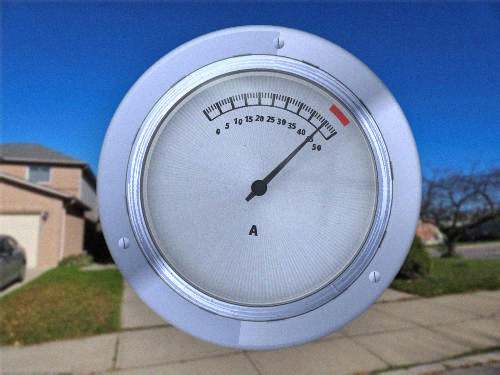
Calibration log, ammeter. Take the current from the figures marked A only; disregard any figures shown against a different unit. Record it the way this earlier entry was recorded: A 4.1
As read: A 45
